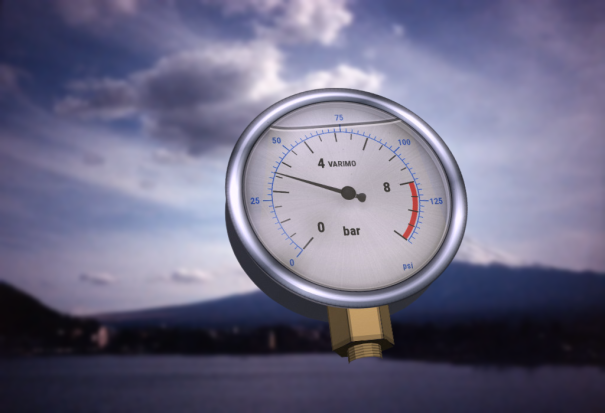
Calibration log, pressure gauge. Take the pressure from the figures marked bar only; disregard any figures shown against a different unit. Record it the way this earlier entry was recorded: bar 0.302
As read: bar 2.5
